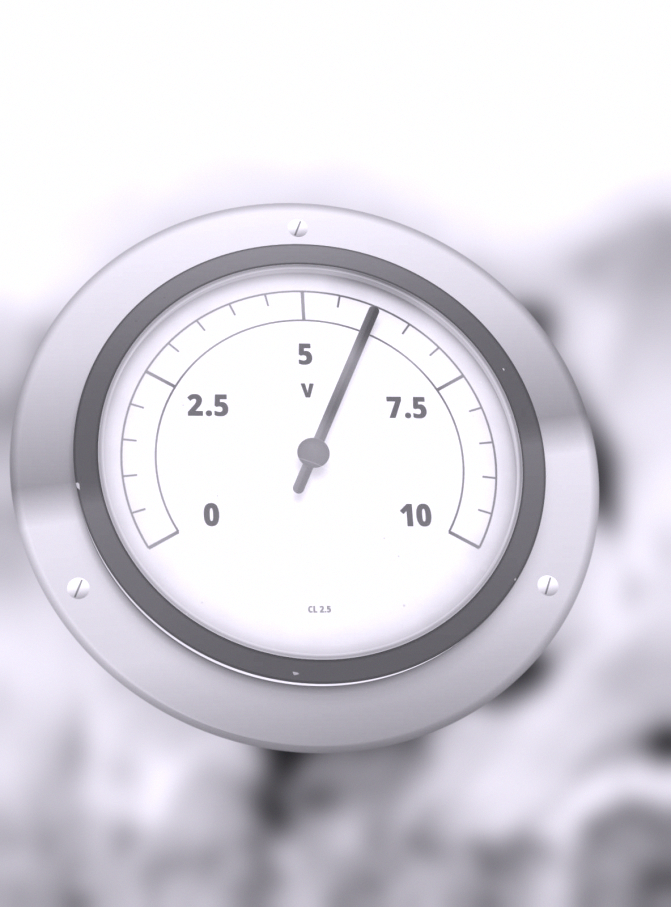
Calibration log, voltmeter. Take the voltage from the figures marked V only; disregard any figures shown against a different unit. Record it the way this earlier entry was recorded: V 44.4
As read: V 6
